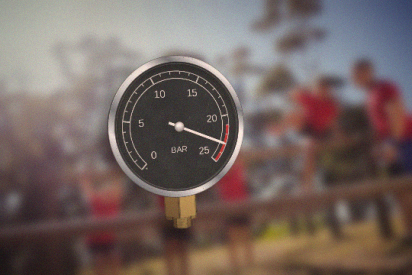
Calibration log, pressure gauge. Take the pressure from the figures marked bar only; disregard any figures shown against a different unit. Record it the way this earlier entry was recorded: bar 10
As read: bar 23
